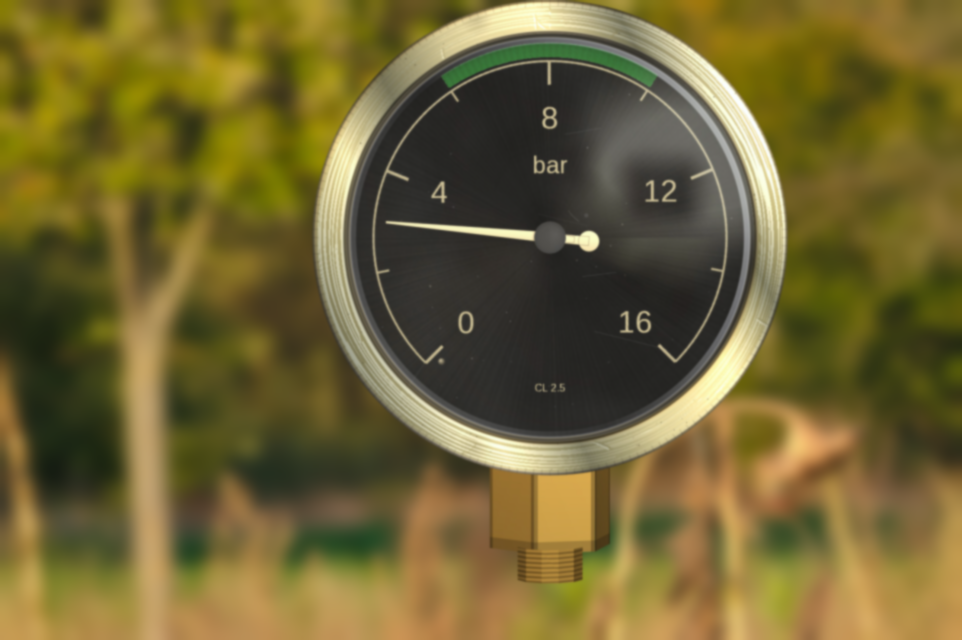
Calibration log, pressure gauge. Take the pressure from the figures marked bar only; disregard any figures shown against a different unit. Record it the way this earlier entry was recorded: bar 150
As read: bar 3
